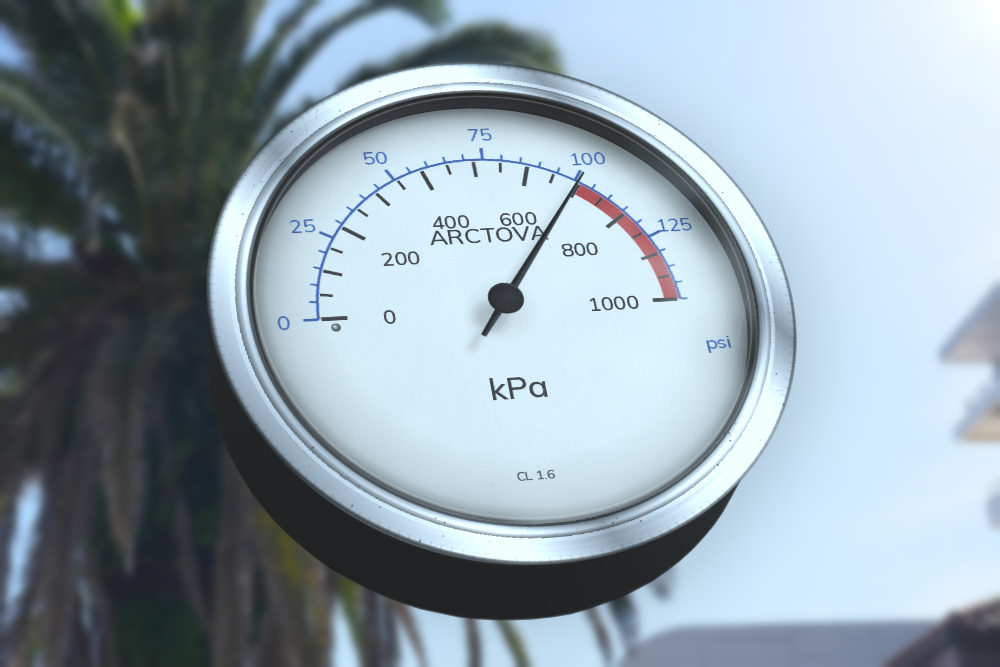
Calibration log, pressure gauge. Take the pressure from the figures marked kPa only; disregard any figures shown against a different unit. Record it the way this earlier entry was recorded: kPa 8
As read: kPa 700
